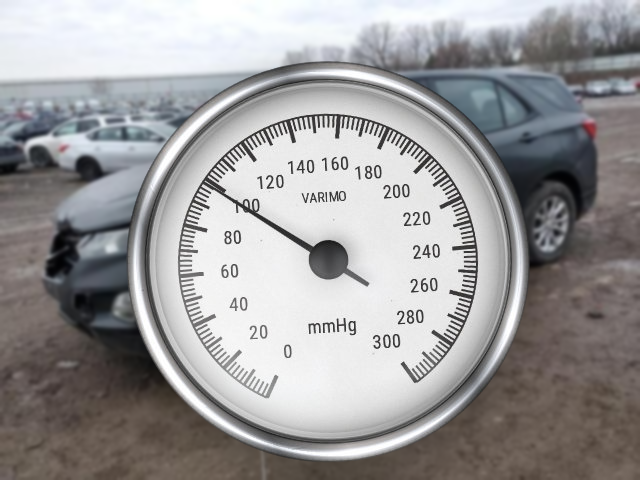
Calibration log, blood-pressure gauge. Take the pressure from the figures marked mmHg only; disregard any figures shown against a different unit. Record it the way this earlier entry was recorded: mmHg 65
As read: mmHg 98
